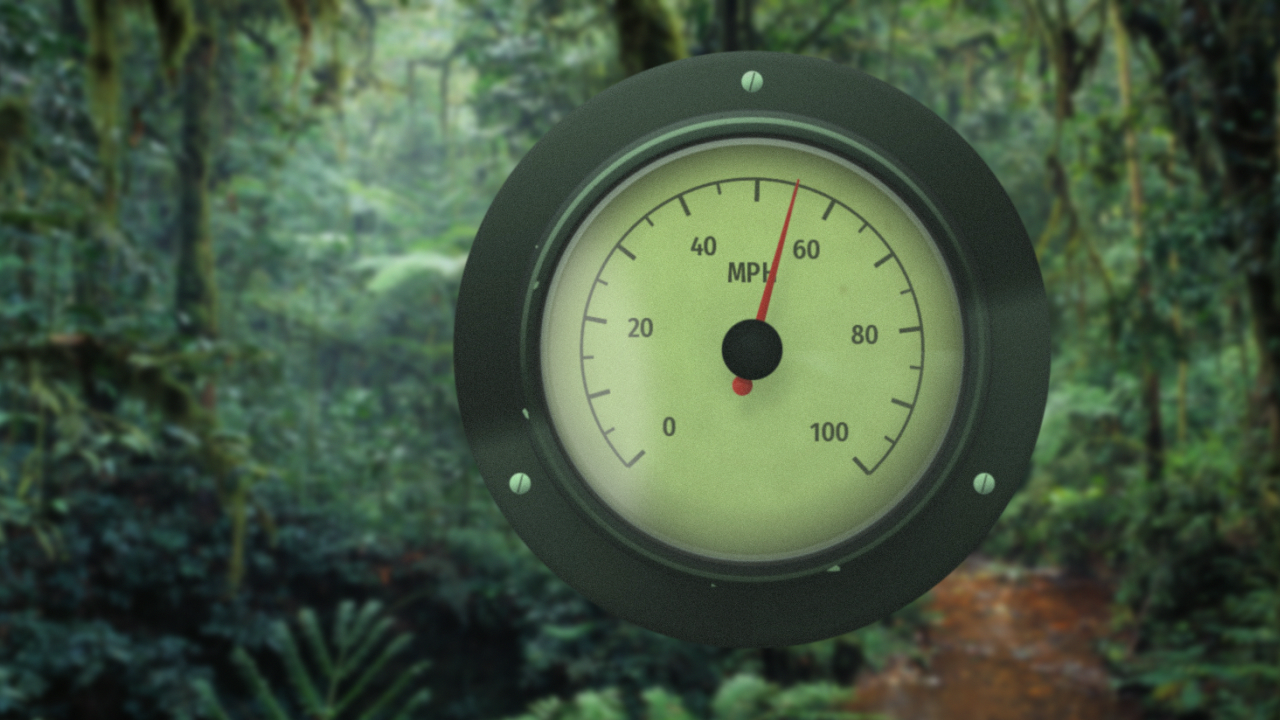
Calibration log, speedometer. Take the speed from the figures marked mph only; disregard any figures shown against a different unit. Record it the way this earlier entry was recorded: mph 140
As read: mph 55
